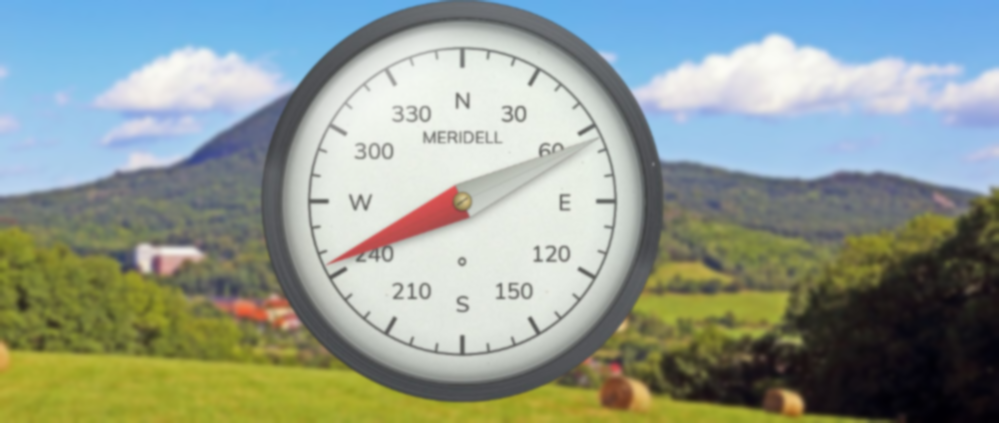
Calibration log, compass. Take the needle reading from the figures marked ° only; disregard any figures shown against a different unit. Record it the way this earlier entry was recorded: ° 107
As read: ° 245
